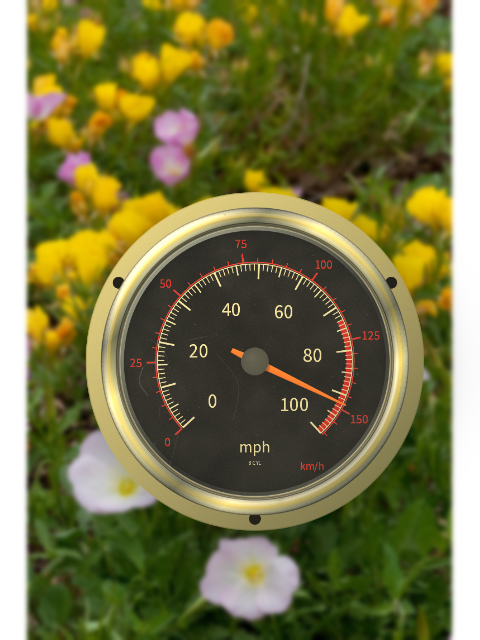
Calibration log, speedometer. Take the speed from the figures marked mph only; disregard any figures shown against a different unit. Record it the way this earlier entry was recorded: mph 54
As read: mph 92
